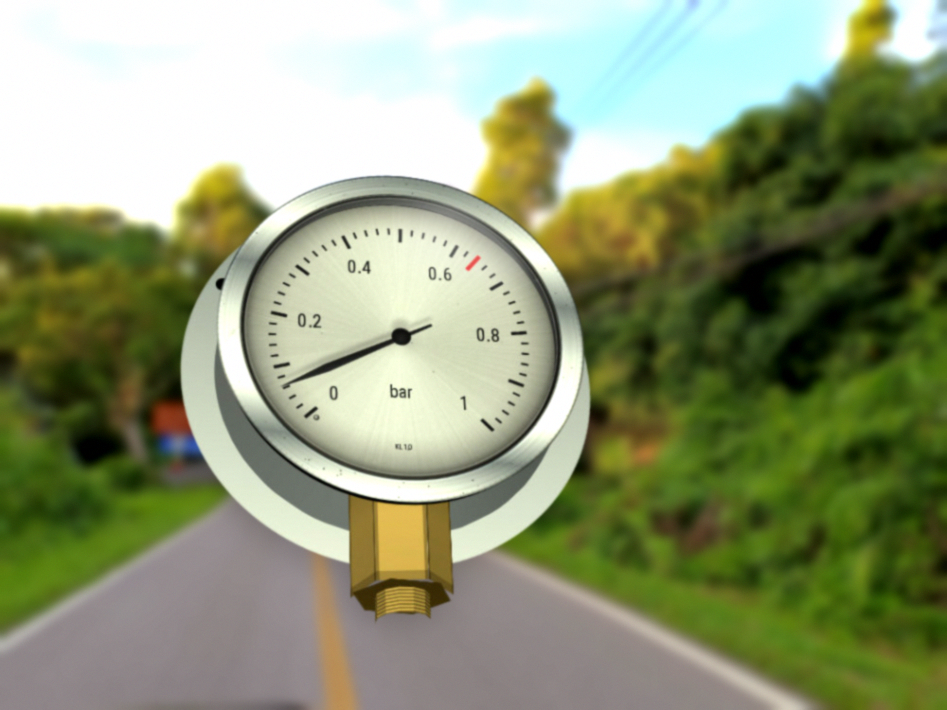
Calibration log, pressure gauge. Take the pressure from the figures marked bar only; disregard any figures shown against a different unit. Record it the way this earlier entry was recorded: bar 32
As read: bar 0.06
